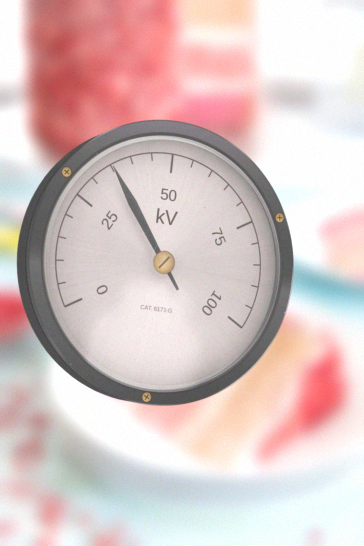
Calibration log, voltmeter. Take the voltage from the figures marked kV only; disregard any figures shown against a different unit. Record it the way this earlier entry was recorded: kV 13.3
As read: kV 35
